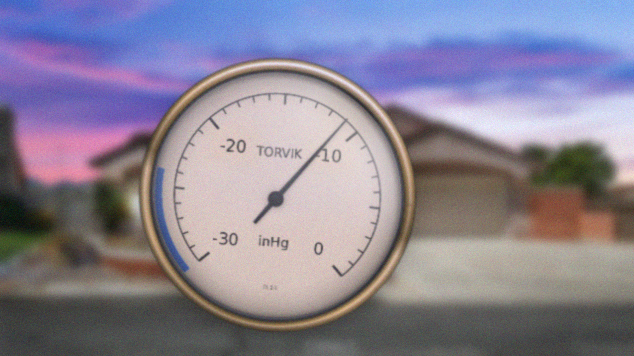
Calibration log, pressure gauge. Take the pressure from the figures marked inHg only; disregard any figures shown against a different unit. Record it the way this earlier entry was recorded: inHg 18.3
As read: inHg -11
